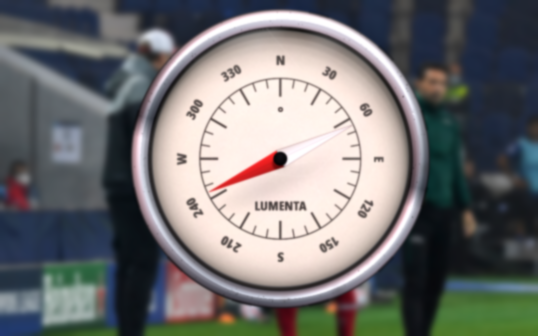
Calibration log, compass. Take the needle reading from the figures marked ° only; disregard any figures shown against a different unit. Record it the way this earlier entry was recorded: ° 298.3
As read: ° 245
